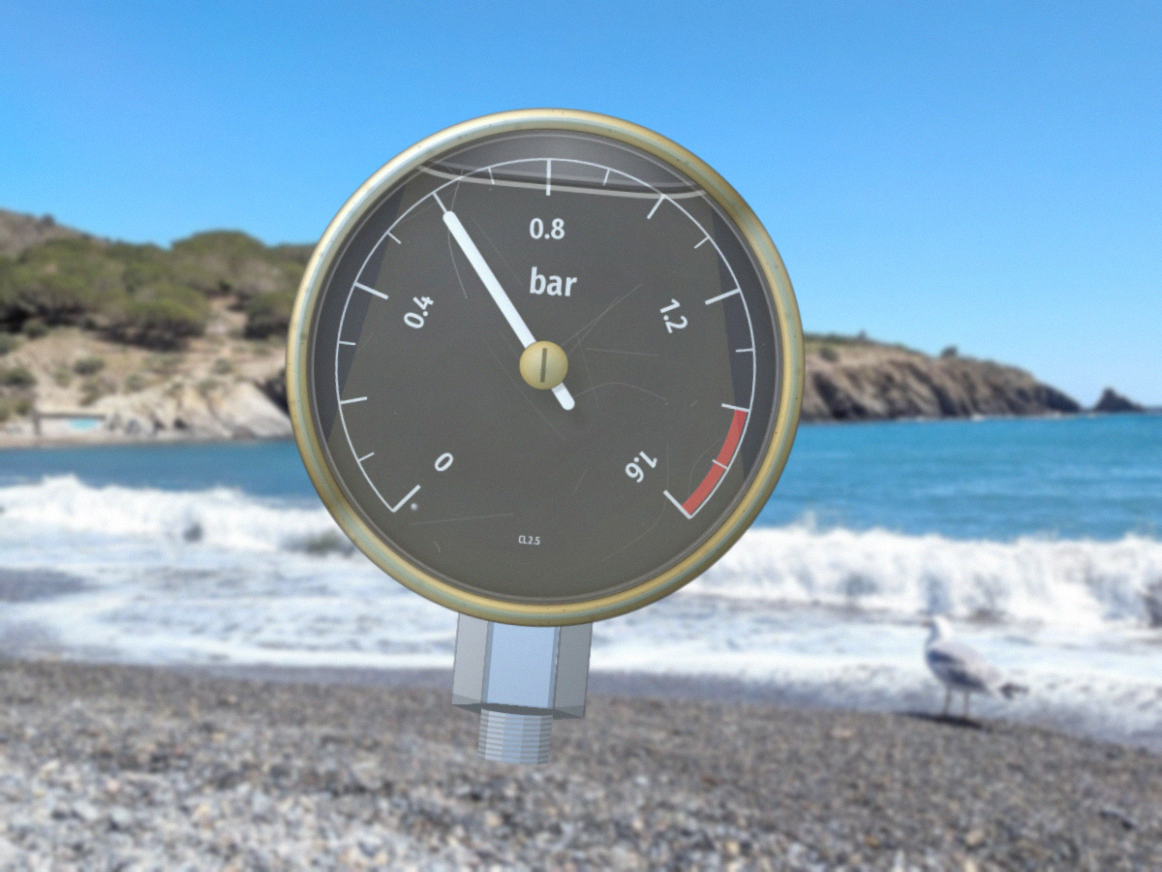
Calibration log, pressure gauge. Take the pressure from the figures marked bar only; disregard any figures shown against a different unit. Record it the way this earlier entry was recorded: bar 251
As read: bar 0.6
